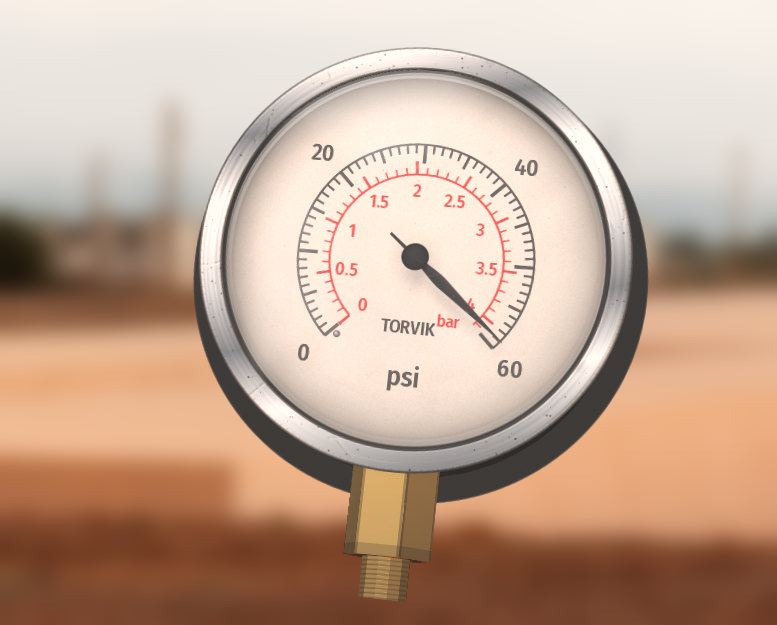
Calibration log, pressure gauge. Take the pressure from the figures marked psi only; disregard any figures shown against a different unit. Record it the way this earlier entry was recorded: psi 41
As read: psi 59
